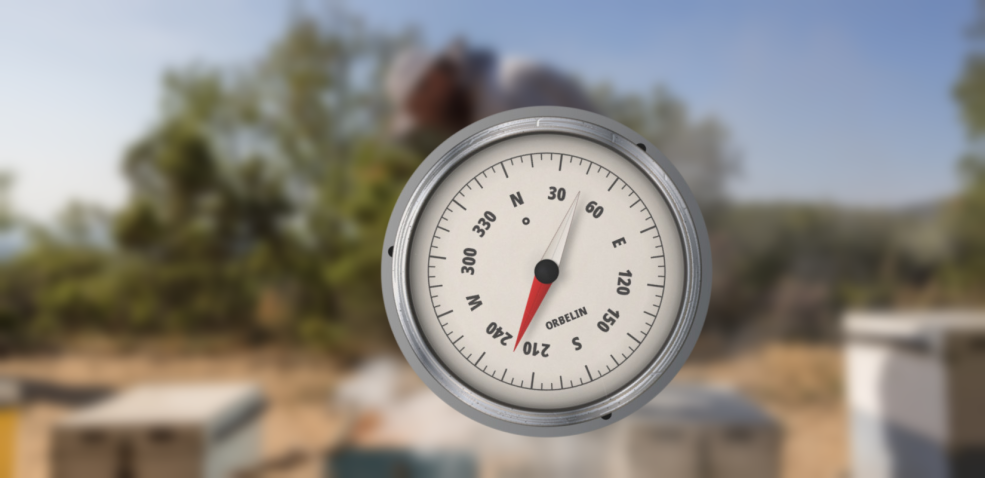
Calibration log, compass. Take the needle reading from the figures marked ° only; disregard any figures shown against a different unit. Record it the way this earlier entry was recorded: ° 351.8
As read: ° 225
